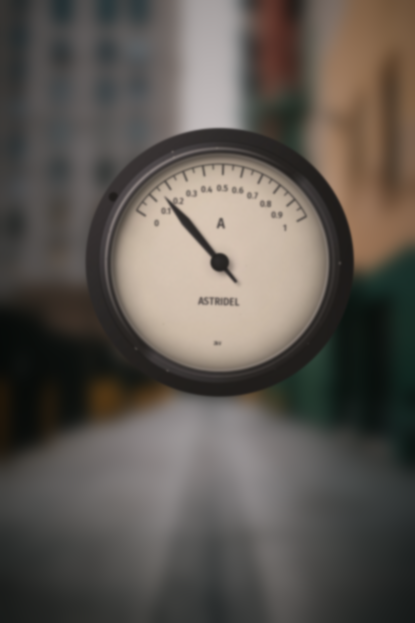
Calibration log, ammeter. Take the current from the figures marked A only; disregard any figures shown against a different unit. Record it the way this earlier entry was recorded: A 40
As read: A 0.15
